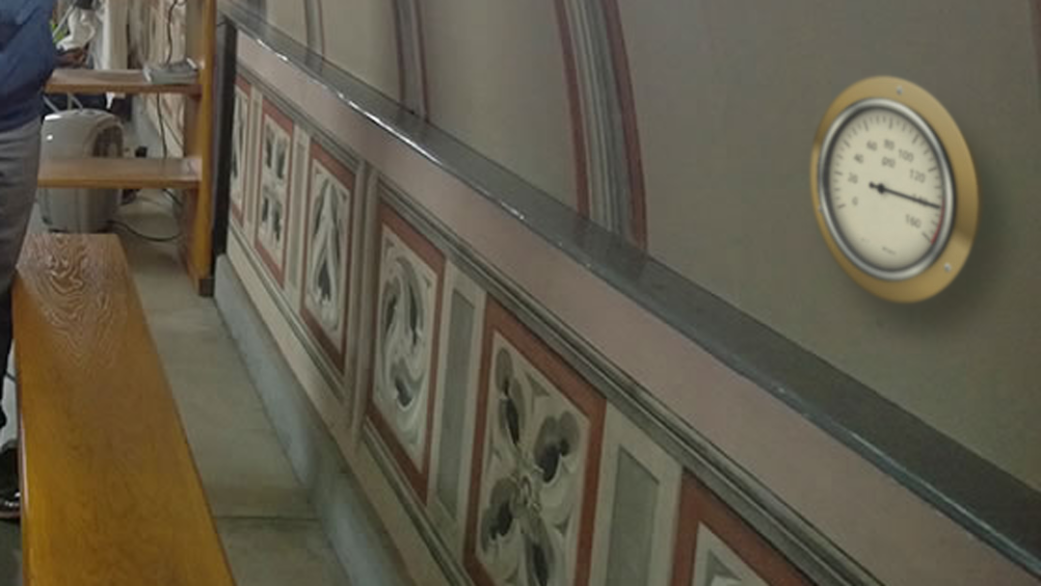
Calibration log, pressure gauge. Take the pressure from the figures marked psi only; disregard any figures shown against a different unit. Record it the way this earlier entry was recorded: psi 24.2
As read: psi 140
